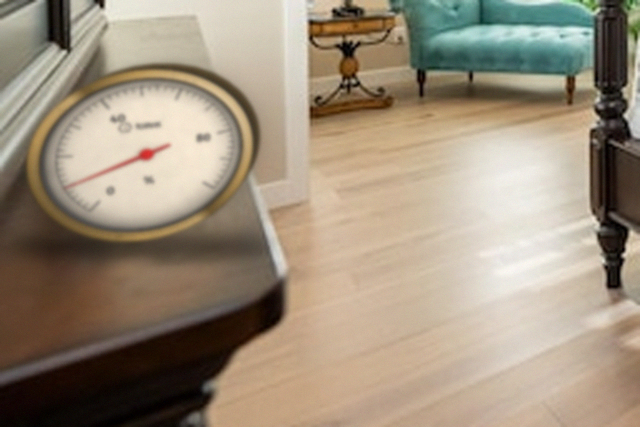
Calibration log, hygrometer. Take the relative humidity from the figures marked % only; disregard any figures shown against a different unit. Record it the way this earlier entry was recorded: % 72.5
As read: % 10
